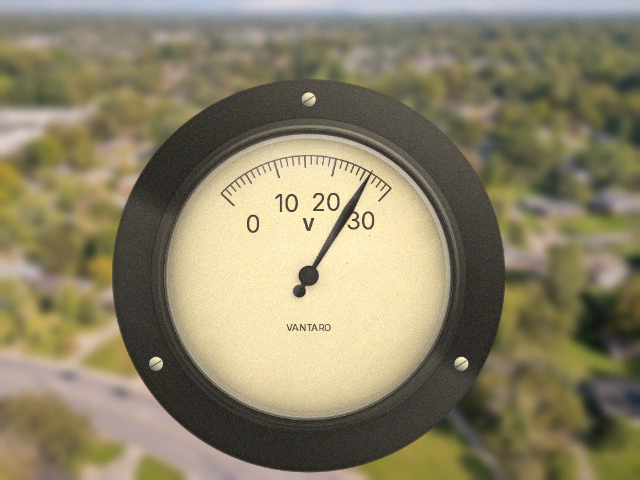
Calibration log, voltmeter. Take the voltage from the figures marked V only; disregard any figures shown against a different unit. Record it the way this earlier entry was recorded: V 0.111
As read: V 26
